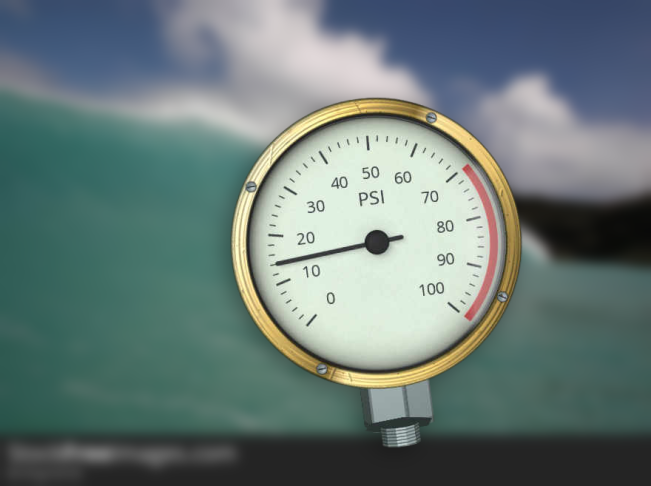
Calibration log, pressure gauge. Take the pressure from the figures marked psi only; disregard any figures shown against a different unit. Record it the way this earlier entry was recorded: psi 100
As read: psi 14
